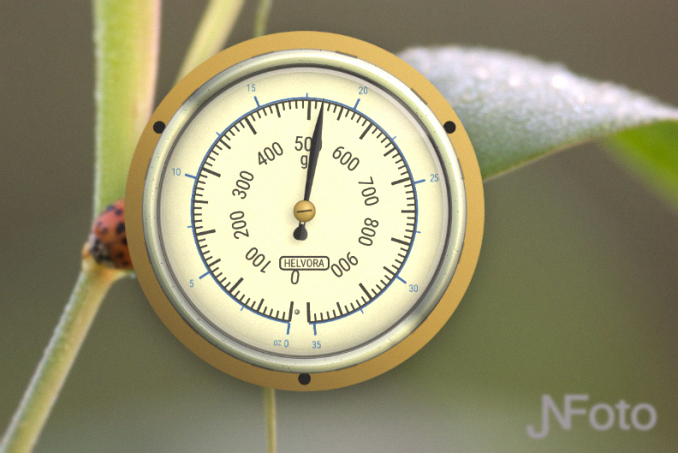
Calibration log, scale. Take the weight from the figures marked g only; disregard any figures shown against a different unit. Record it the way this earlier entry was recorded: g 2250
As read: g 520
